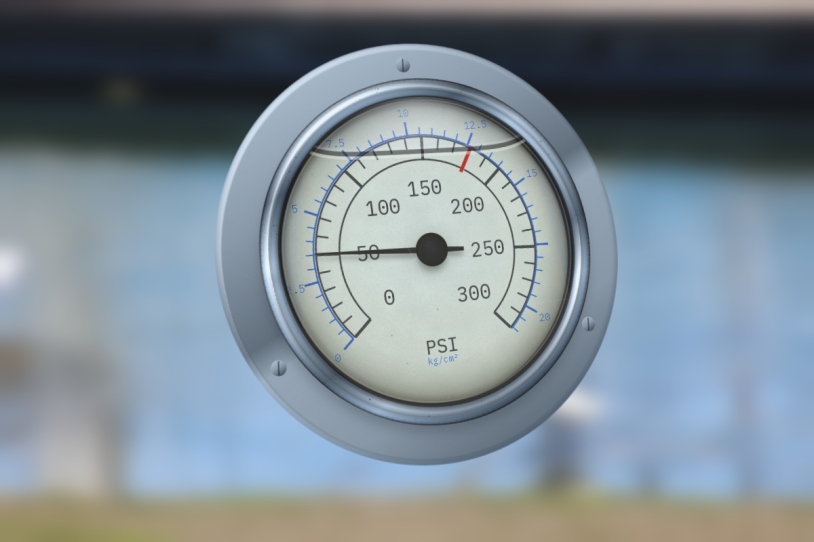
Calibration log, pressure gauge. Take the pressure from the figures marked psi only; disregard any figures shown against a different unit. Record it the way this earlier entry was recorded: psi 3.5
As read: psi 50
